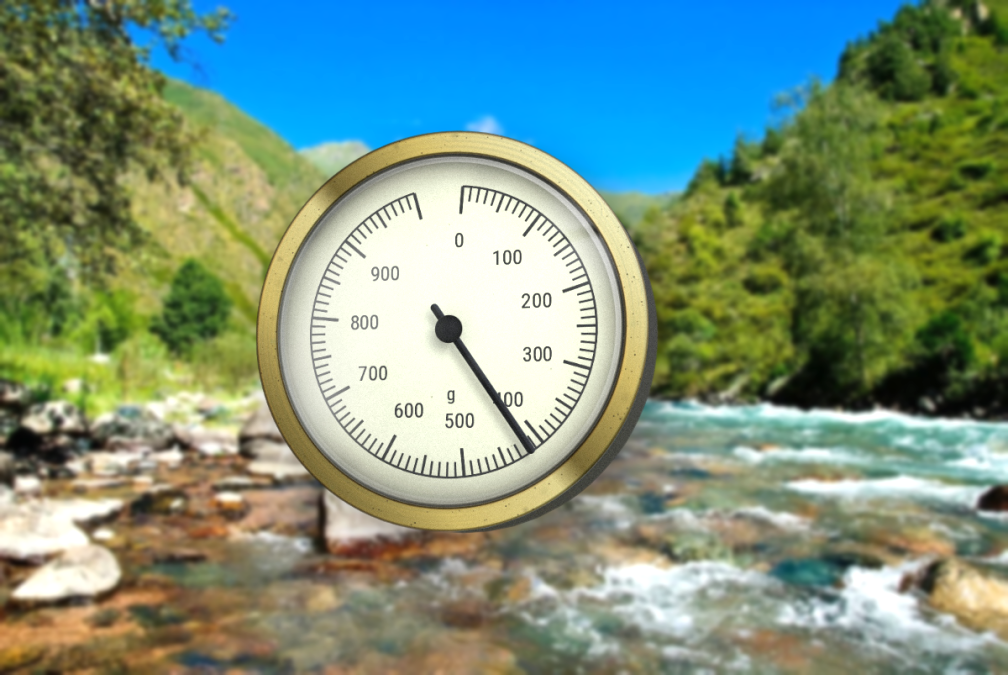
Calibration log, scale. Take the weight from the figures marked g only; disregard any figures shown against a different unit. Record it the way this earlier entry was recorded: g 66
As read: g 415
